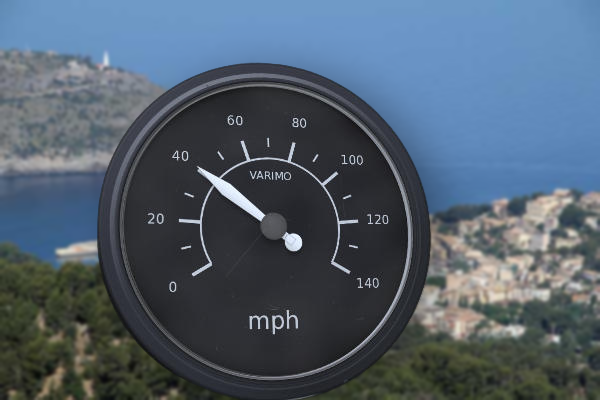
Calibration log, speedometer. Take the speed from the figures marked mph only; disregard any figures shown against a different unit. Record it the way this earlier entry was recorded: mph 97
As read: mph 40
